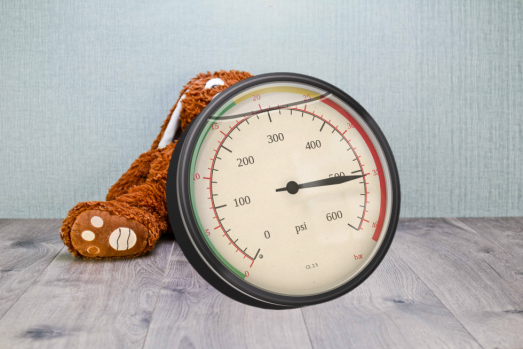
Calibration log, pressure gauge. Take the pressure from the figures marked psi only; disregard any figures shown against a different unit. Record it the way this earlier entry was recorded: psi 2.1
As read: psi 510
